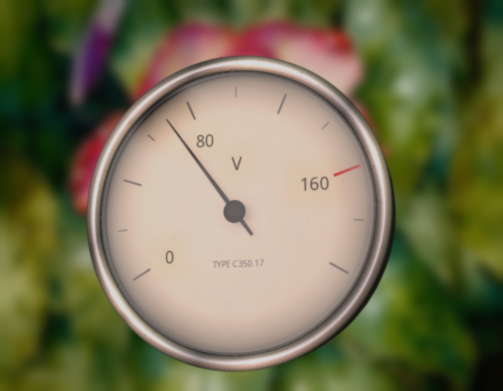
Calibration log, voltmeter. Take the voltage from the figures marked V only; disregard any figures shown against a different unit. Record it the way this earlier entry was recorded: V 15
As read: V 70
